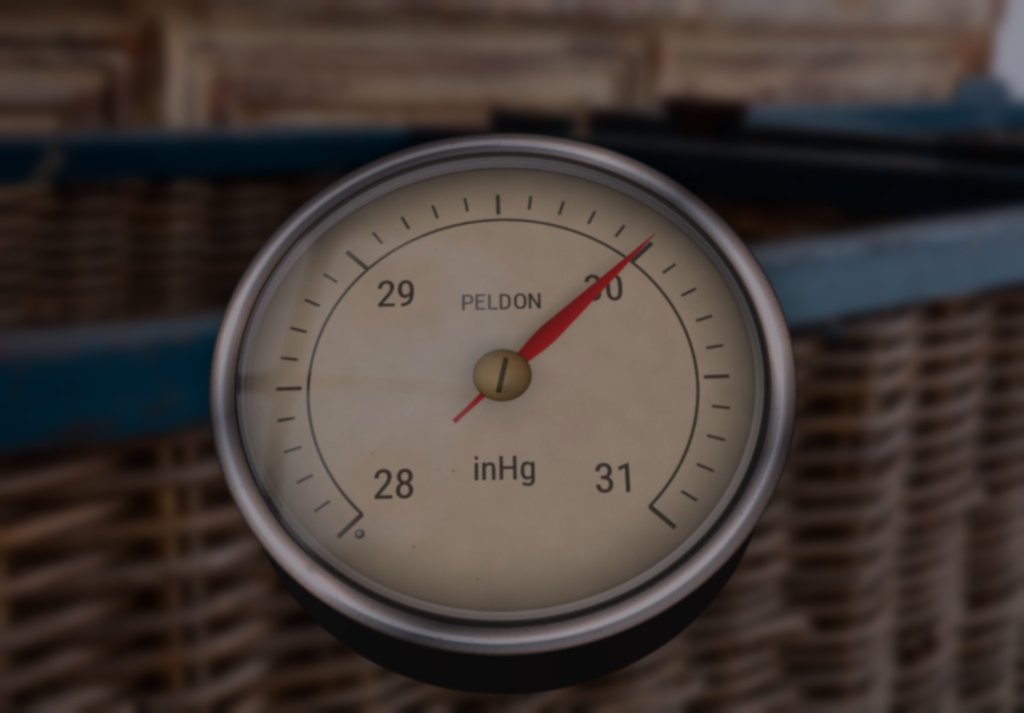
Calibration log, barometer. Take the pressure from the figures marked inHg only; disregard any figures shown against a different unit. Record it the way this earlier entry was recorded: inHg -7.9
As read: inHg 30
